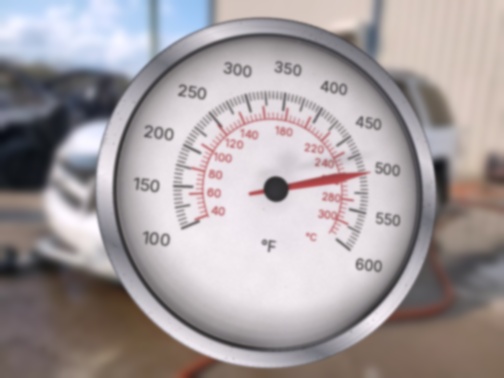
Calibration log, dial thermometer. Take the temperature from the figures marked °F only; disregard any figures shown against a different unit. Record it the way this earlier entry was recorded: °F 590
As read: °F 500
